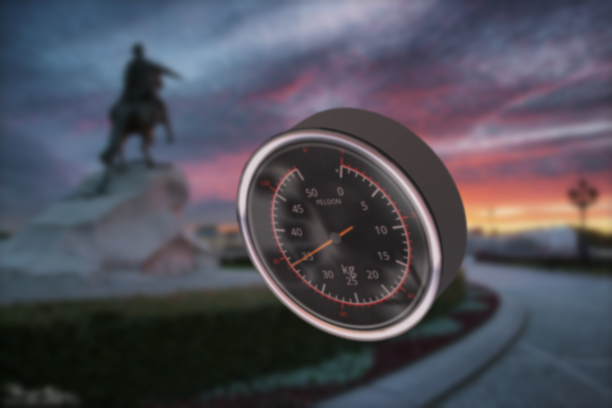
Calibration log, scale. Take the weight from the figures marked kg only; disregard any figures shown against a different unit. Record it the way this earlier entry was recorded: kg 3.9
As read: kg 35
